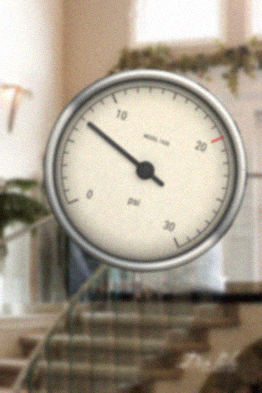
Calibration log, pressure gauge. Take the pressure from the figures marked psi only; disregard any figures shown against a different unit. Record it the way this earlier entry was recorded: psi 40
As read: psi 7
